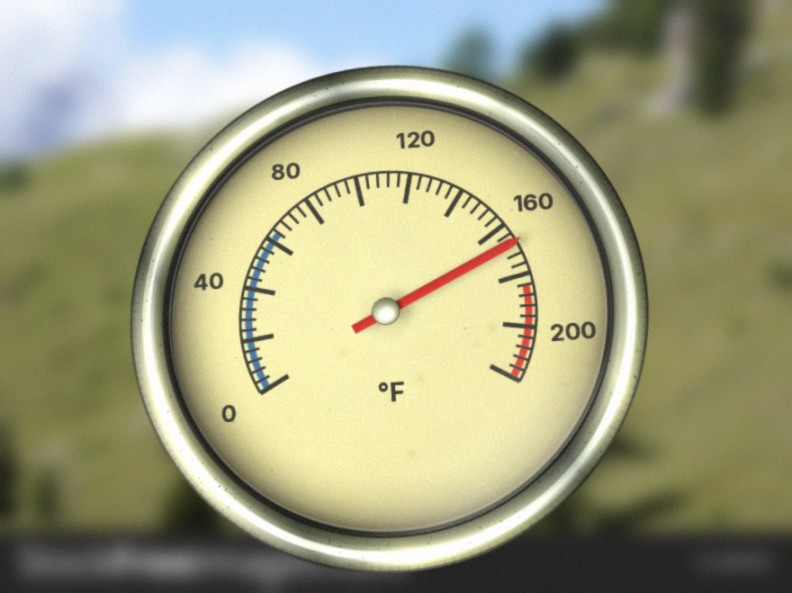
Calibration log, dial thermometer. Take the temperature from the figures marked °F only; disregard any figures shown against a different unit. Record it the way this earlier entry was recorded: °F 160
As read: °F 168
